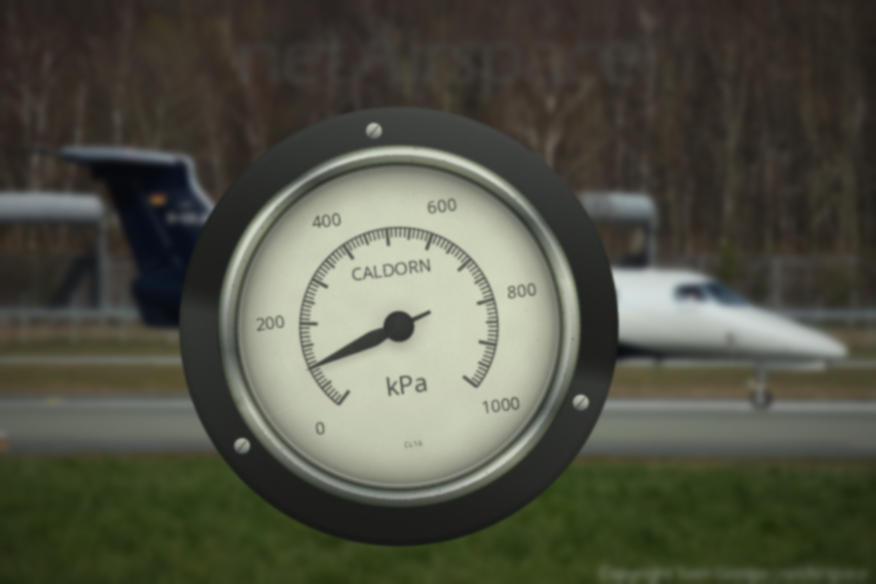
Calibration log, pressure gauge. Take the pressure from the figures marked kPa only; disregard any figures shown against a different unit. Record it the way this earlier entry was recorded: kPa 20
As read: kPa 100
